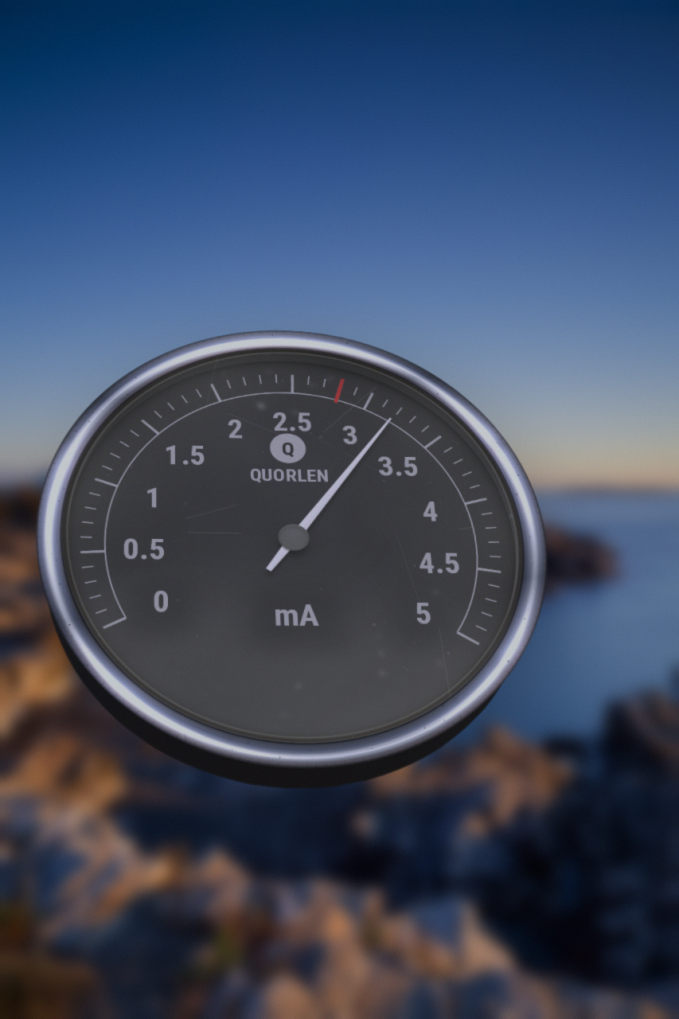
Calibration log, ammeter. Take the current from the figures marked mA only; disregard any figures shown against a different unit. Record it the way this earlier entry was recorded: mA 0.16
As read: mA 3.2
